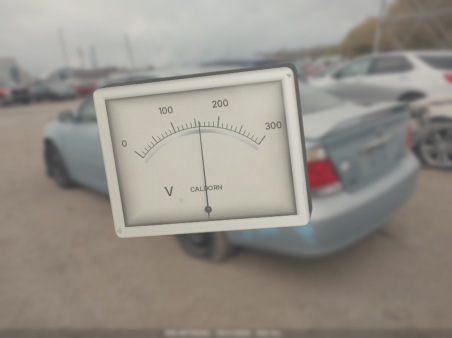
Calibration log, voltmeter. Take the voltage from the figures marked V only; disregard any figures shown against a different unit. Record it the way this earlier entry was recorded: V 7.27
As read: V 160
